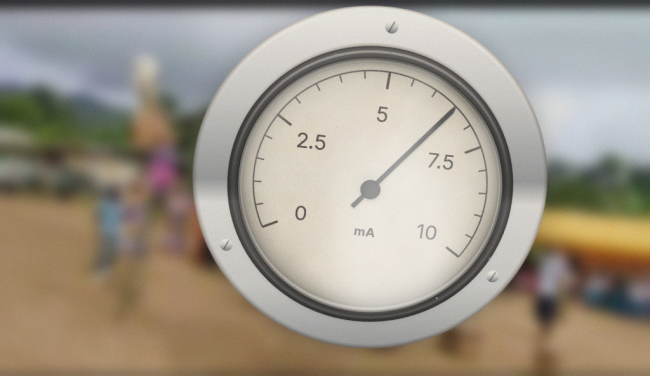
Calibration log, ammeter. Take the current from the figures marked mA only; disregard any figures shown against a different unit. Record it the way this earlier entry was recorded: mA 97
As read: mA 6.5
